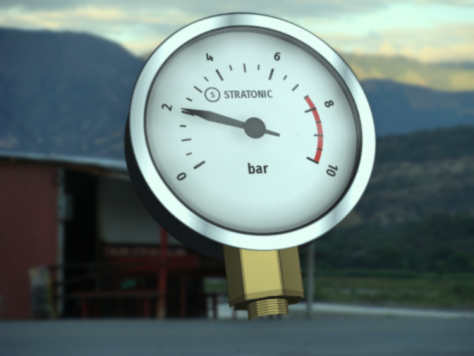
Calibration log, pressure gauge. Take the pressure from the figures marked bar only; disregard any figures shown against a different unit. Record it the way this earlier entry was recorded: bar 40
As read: bar 2
